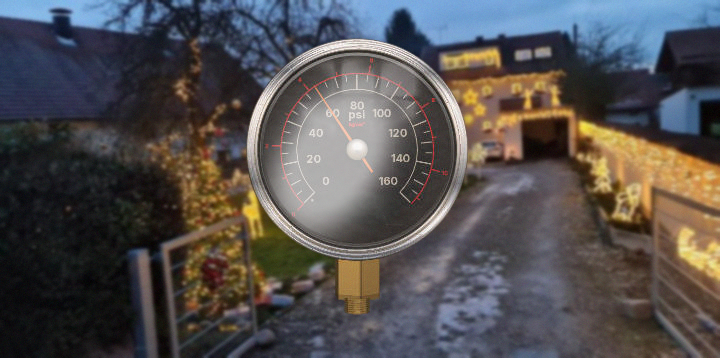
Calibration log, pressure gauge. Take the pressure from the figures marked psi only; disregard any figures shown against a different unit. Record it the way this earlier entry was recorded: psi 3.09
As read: psi 60
